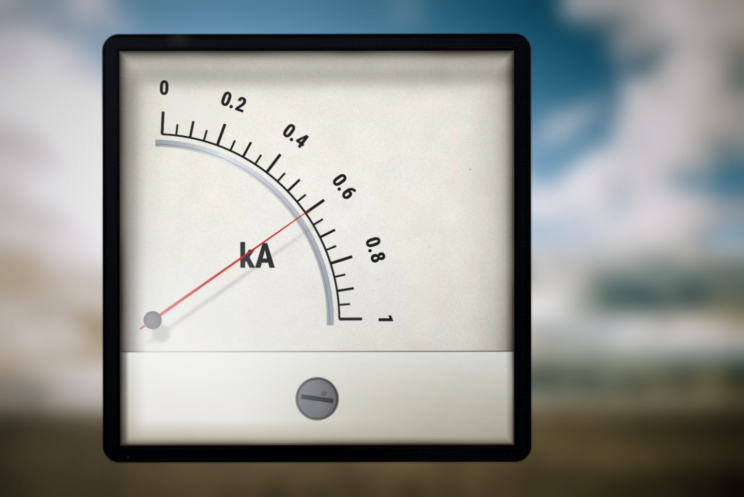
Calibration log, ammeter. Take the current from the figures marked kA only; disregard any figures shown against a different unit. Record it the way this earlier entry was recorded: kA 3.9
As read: kA 0.6
